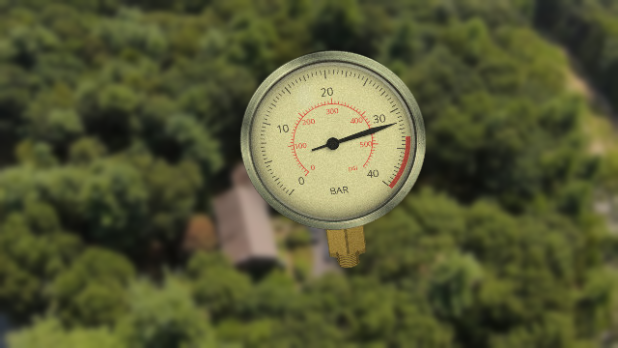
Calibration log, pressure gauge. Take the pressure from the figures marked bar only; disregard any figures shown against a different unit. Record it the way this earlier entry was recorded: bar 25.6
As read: bar 31.5
